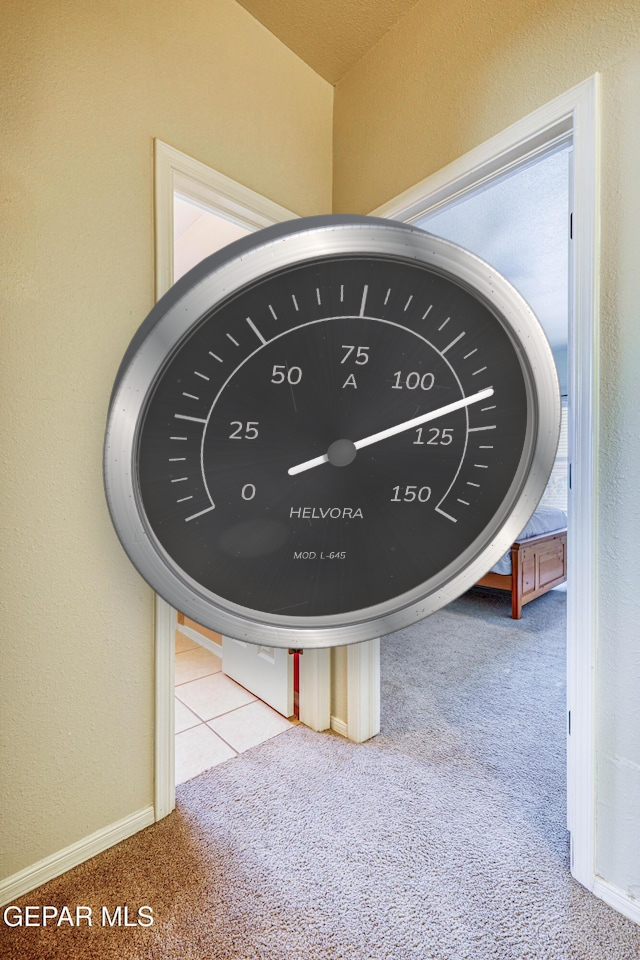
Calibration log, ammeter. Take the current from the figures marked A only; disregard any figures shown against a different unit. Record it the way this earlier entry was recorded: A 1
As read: A 115
